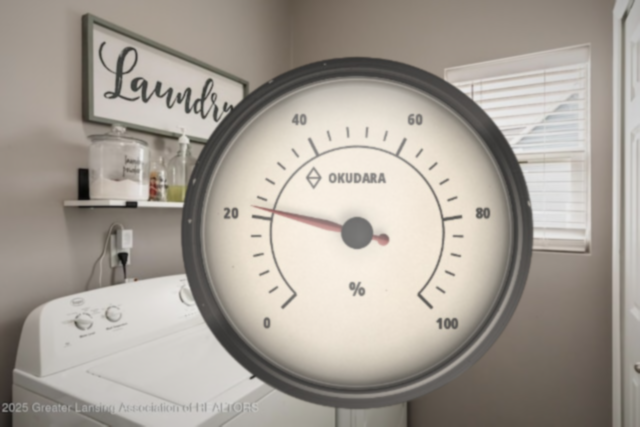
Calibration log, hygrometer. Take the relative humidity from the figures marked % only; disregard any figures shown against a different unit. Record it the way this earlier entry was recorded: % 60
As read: % 22
